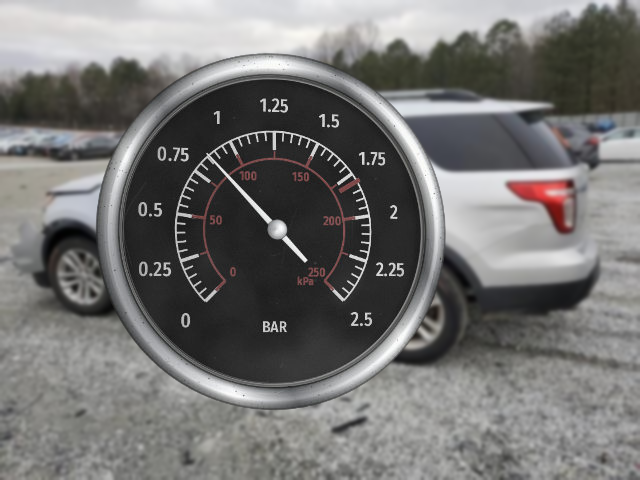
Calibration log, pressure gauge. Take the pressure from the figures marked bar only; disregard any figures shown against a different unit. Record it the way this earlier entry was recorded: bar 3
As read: bar 0.85
